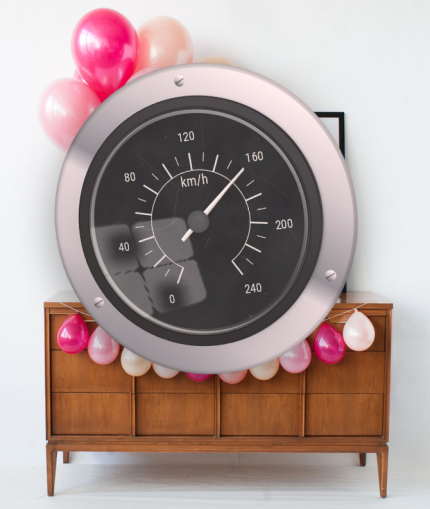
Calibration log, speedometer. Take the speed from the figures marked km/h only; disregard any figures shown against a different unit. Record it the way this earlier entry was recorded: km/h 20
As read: km/h 160
